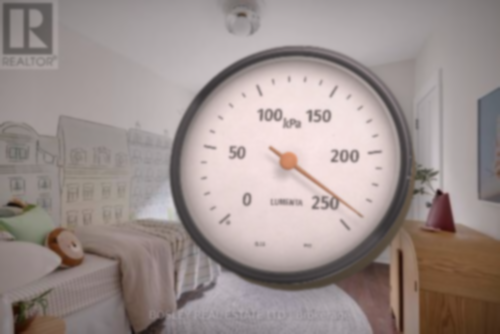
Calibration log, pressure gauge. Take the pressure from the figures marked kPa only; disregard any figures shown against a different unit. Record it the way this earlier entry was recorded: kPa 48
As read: kPa 240
